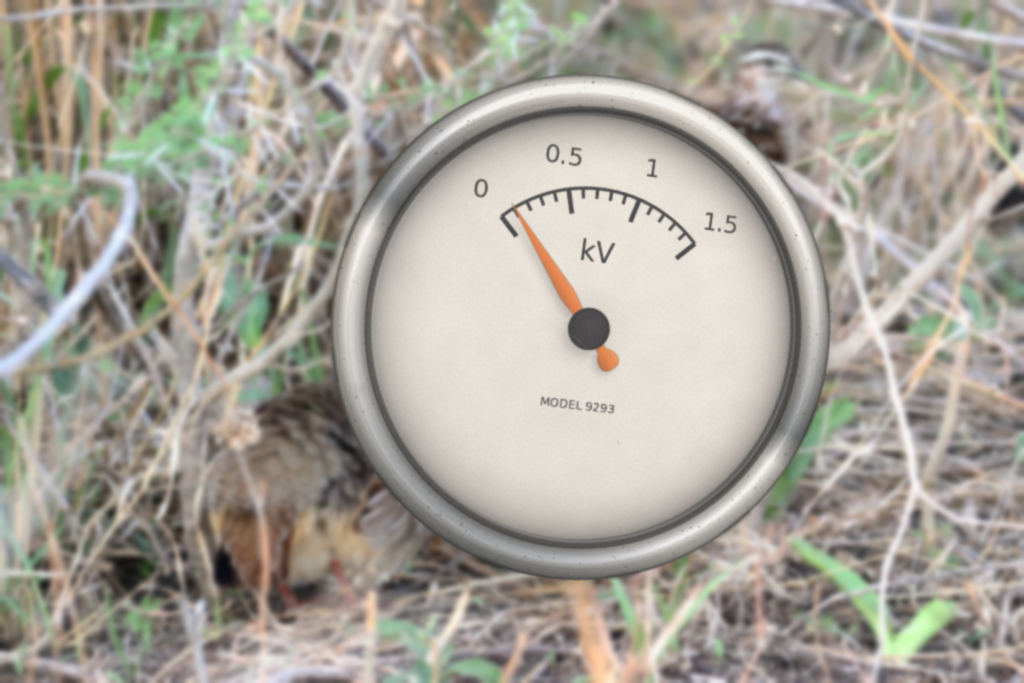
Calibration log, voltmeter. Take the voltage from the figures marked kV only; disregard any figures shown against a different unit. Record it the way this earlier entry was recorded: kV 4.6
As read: kV 0.1
